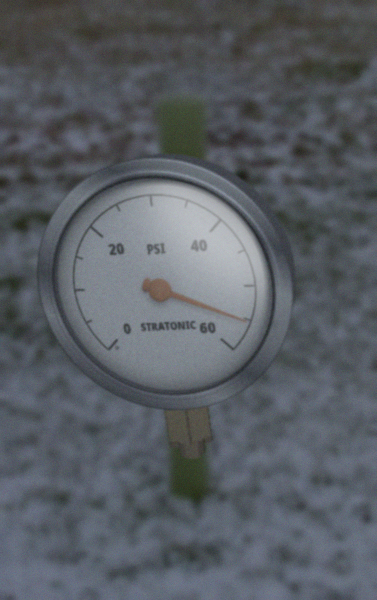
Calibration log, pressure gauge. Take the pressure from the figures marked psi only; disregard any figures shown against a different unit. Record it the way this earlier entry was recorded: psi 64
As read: psi 55
